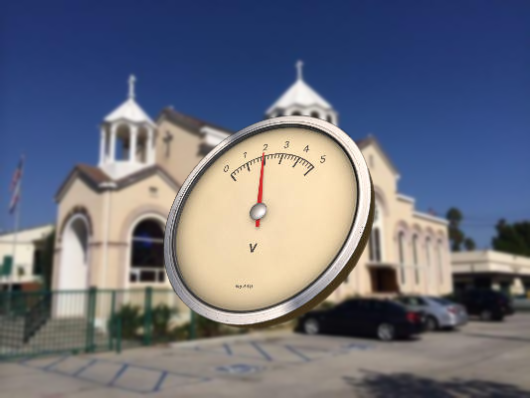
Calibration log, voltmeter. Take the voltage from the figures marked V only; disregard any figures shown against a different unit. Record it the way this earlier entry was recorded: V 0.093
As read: V 2
